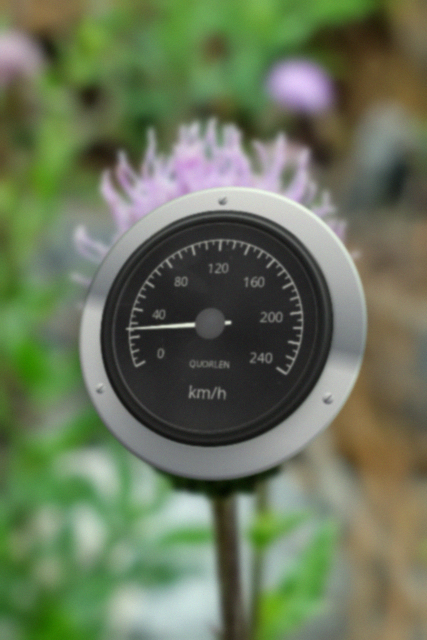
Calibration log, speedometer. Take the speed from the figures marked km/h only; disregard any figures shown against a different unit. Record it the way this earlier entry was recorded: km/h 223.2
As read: km/h 25
